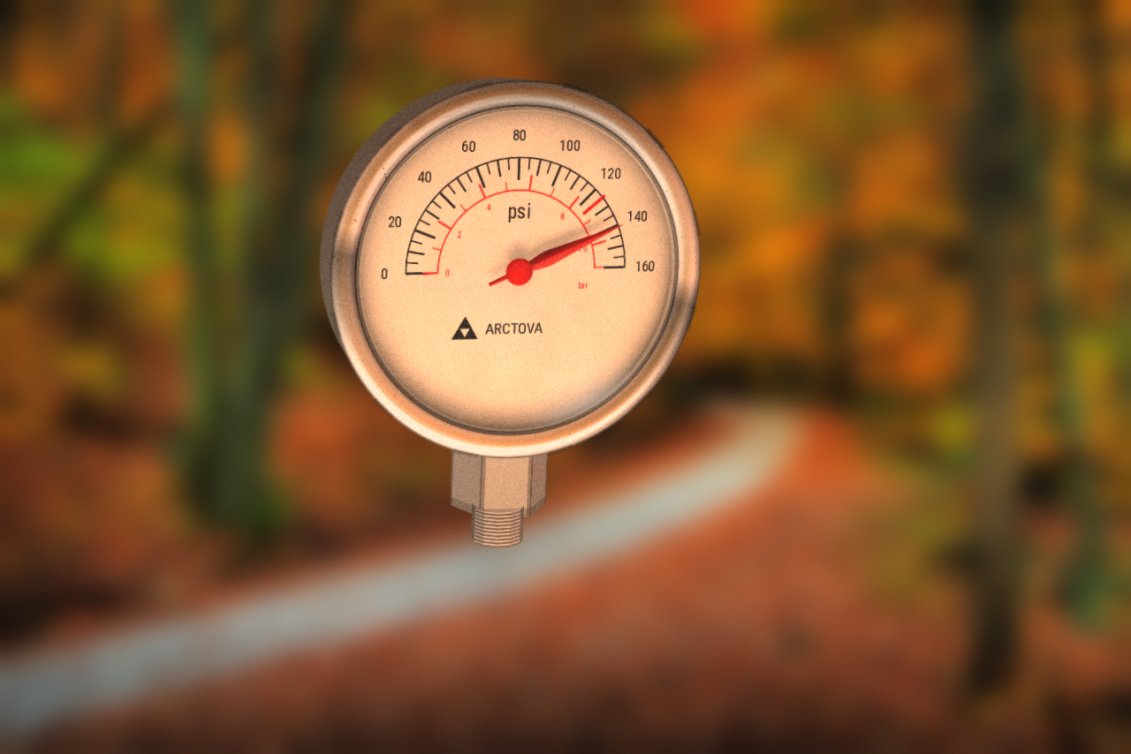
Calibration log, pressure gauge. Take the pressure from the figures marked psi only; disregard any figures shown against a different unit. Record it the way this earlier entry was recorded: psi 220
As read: psi 140
